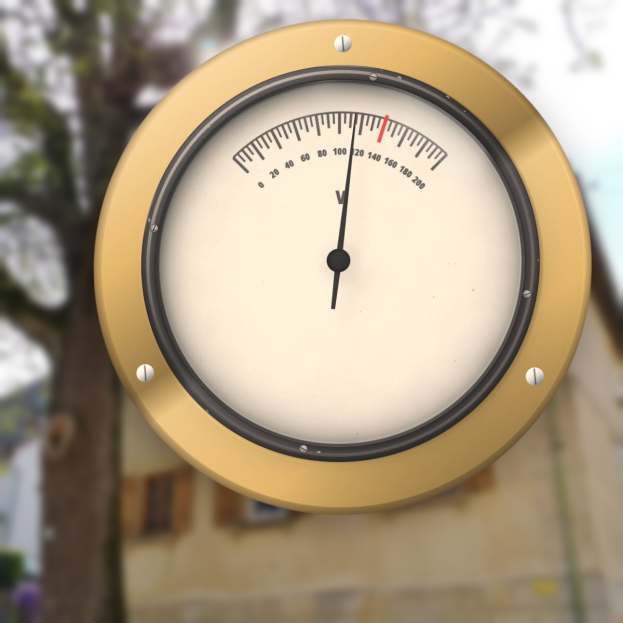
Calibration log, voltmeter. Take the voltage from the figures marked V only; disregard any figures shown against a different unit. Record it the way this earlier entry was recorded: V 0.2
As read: V 115
